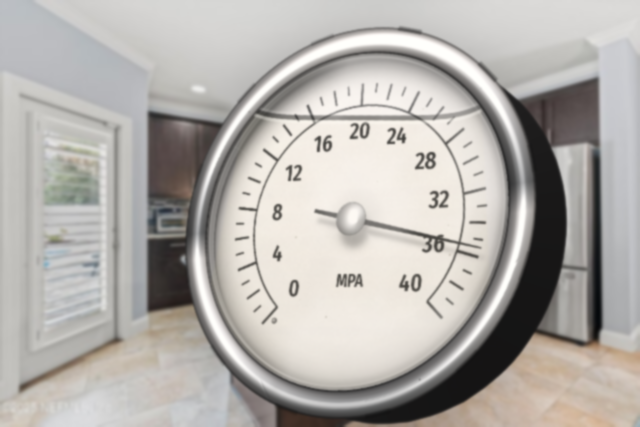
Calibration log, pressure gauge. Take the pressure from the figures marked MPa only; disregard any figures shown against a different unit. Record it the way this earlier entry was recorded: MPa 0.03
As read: MPa 35.5
